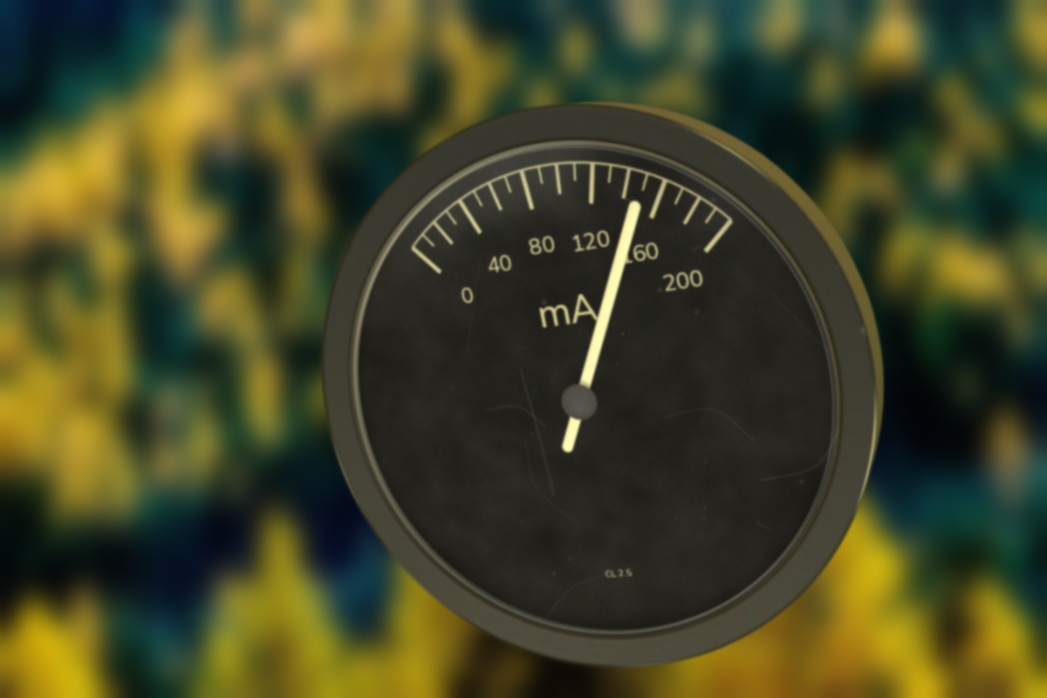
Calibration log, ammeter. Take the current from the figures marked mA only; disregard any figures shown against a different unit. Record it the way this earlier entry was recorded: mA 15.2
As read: mA 150
